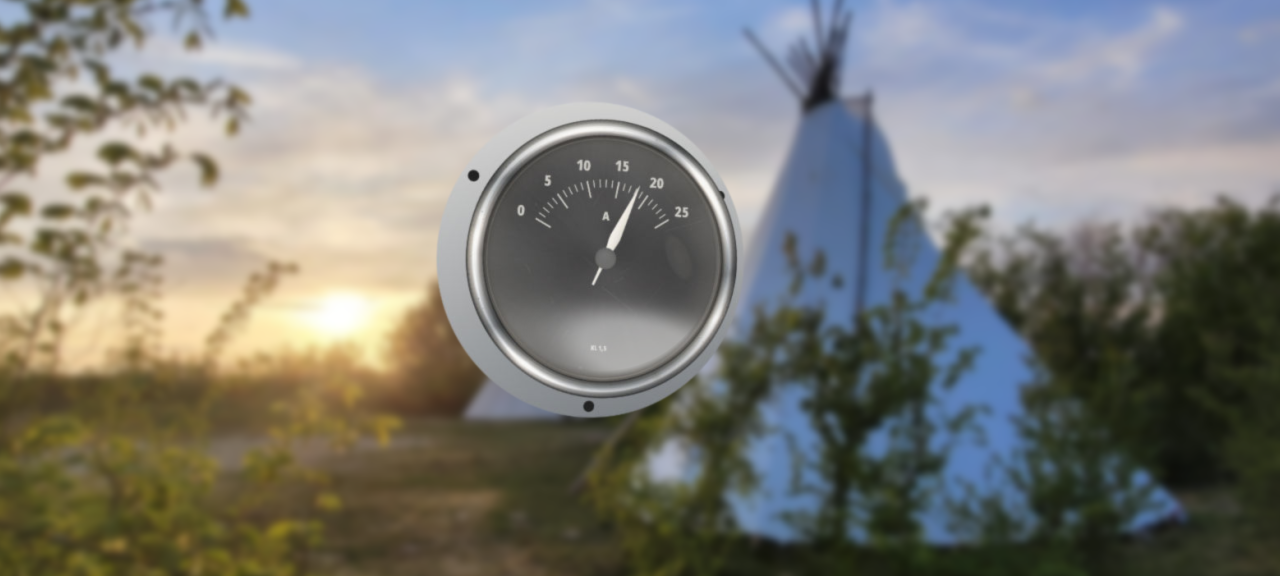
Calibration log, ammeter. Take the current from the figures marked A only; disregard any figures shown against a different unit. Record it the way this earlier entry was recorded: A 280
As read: A 18
